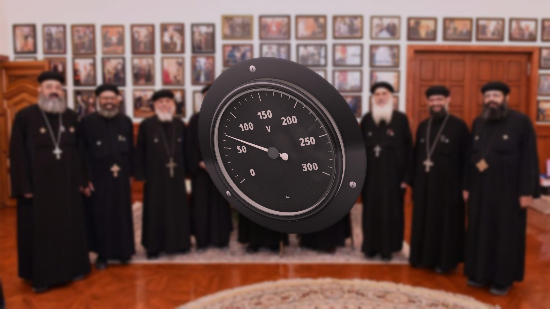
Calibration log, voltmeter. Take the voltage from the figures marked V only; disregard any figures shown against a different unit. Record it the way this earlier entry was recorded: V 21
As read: V 70
